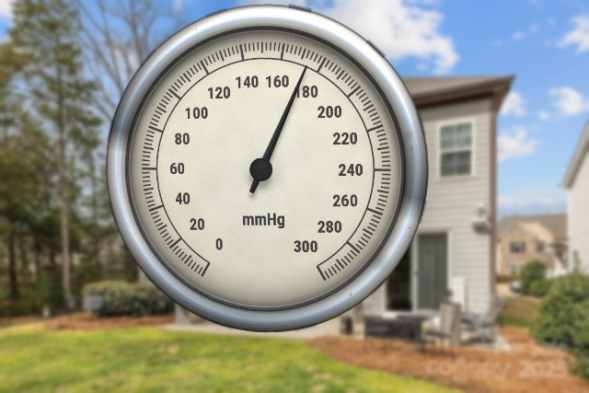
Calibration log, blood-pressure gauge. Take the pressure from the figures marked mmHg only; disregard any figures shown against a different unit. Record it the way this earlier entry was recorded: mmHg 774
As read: mmHg 174
